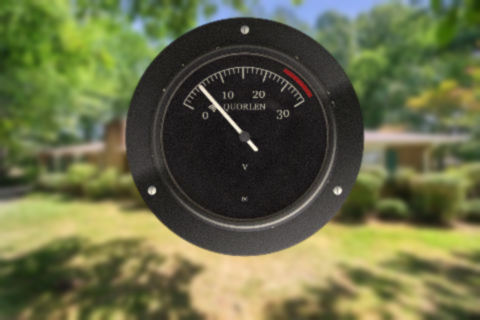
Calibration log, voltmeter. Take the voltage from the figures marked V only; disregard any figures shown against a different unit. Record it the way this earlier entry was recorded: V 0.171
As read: V 5
